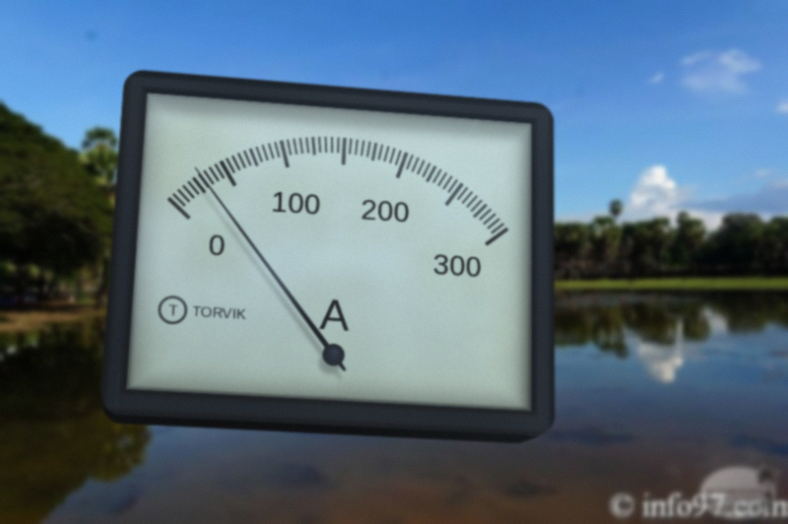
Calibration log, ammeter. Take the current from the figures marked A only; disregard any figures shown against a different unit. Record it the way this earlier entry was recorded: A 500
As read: A 30
